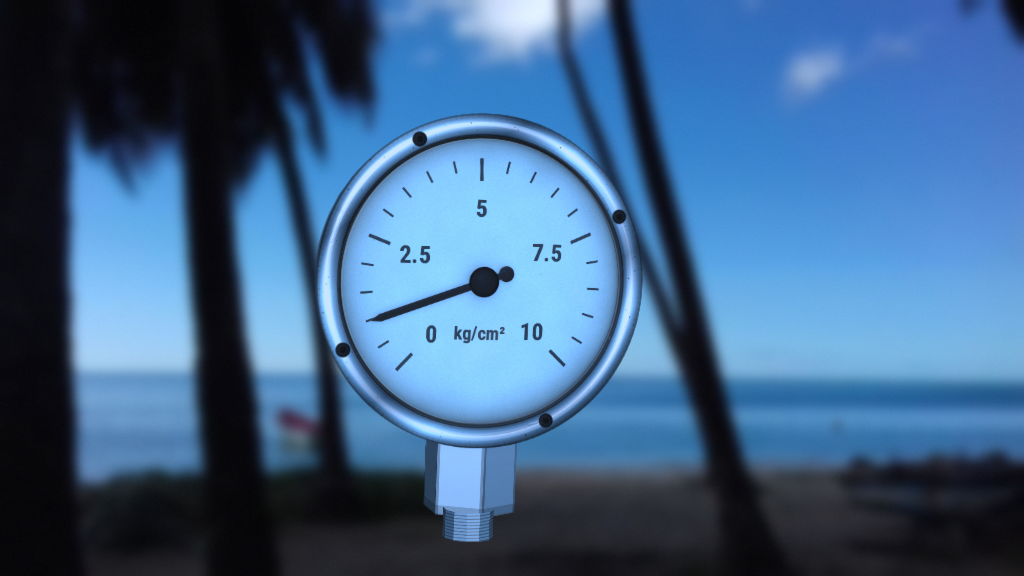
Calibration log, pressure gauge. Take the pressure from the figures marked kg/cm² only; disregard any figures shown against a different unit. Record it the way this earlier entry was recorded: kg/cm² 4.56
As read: kg/cm² 1
